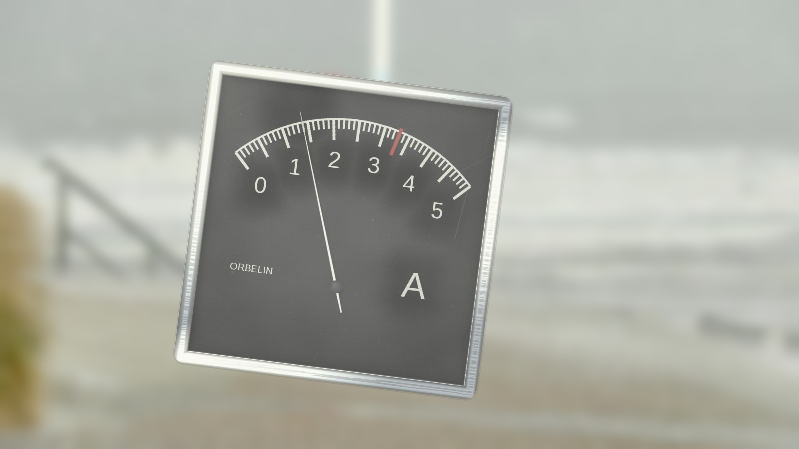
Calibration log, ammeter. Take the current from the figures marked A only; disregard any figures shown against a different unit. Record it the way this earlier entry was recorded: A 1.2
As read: A 1.4
